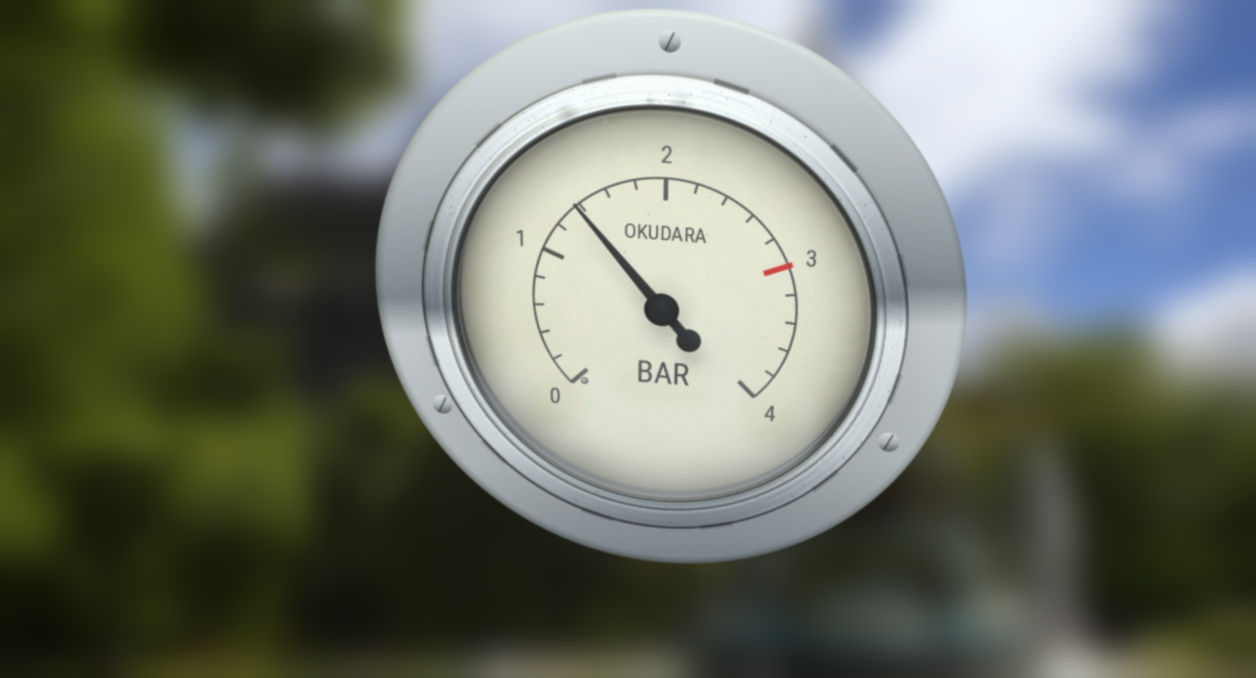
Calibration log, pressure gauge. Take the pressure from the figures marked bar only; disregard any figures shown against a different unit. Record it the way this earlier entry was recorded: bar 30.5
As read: bar 1.4
